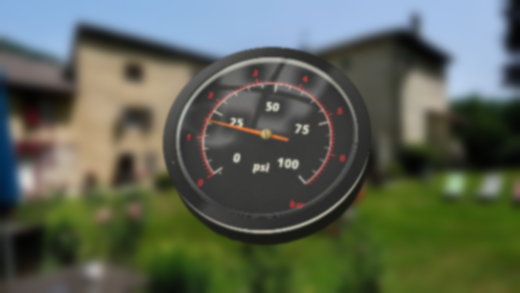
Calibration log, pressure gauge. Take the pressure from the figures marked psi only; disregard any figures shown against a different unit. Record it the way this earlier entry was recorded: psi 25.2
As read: psi 20
